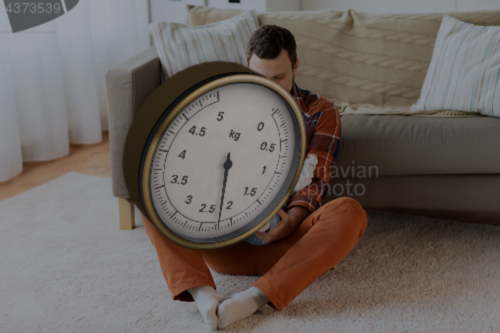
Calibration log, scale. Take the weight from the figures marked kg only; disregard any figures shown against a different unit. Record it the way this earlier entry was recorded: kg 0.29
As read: kg 2.25
